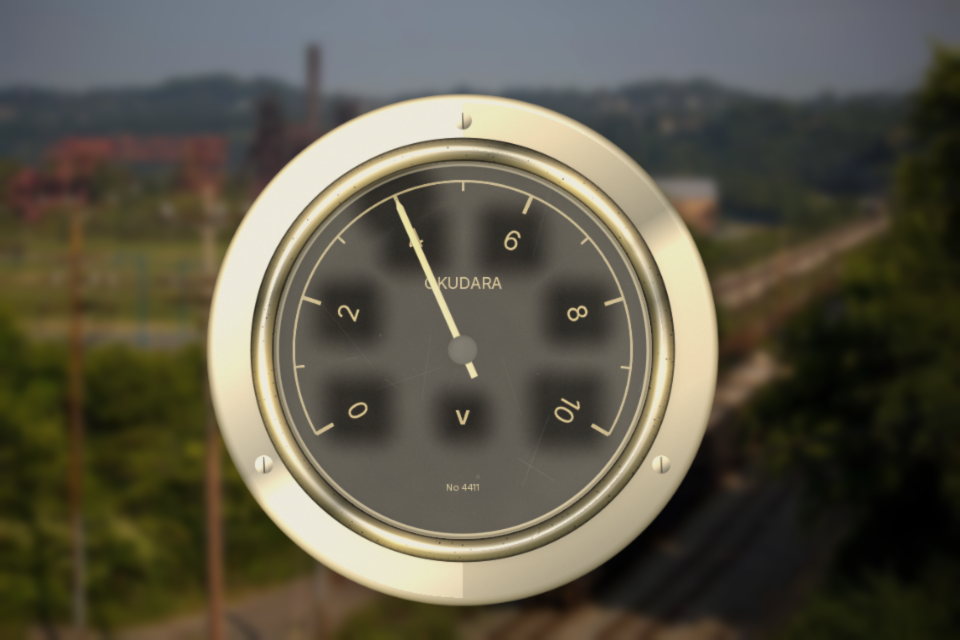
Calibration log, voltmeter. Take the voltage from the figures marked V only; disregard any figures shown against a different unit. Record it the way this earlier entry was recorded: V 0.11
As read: V 4
